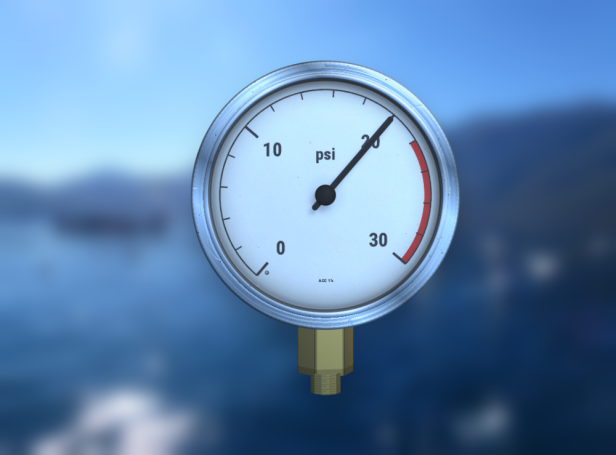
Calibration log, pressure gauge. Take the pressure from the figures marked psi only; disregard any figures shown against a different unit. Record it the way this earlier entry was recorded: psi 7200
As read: psi 20
